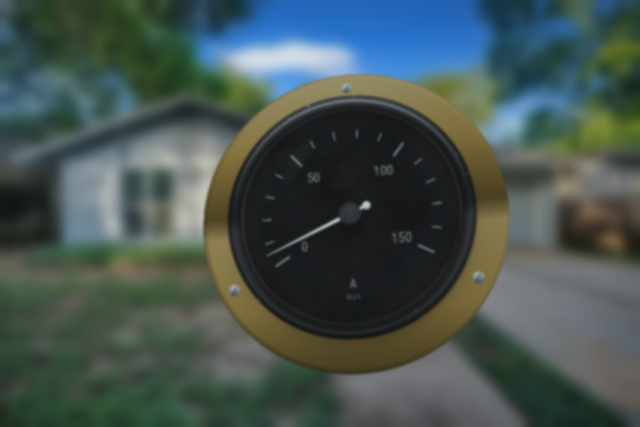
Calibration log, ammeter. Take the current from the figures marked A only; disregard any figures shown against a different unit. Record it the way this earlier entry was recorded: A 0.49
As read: A 5
